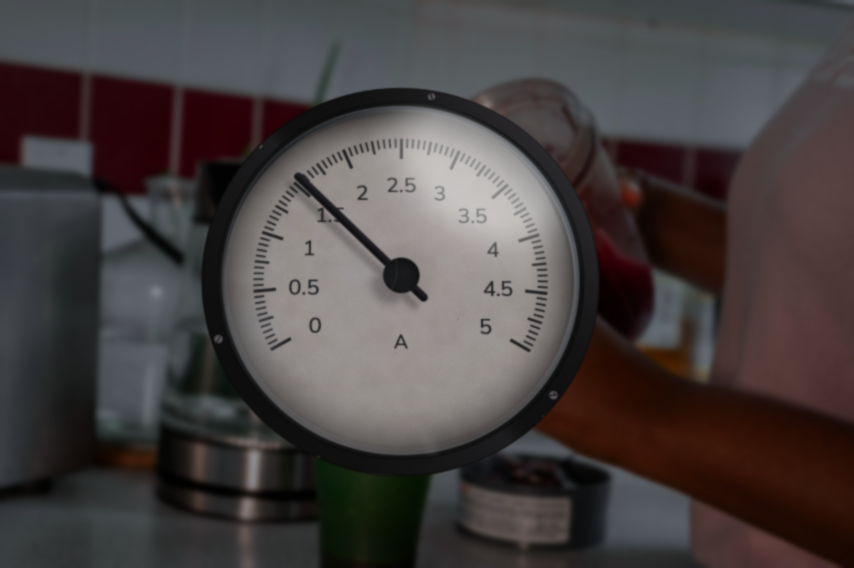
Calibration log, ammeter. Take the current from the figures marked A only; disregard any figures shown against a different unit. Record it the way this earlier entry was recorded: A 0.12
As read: A 1.55
